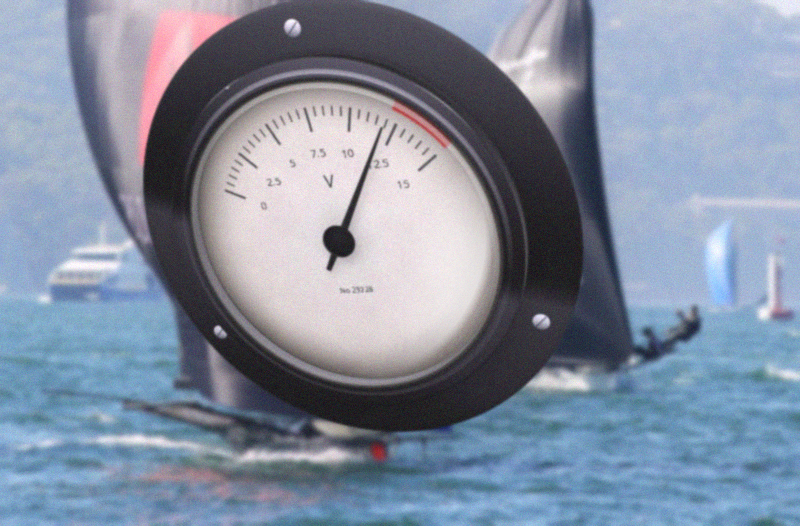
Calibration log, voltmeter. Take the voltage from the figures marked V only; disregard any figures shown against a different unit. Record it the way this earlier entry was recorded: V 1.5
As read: V 12
